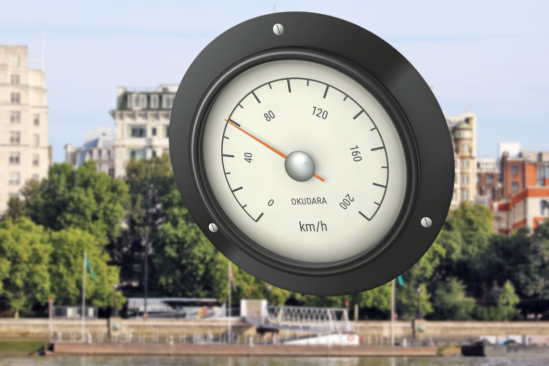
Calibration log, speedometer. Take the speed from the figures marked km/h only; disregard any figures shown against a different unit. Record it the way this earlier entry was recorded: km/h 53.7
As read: km/h 60
